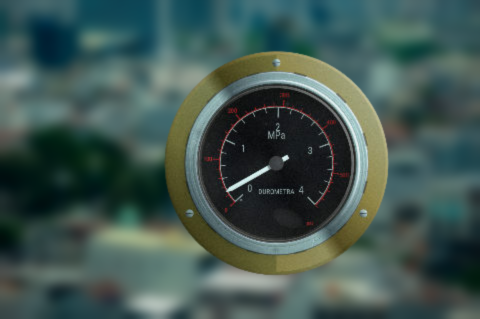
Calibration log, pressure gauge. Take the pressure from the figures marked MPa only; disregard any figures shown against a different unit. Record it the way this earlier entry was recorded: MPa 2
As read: MPa 0.2
